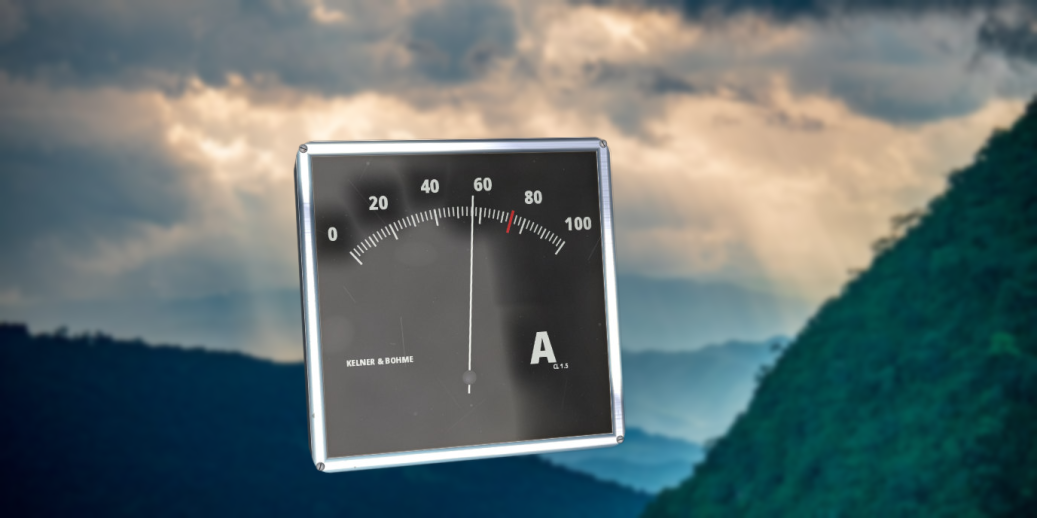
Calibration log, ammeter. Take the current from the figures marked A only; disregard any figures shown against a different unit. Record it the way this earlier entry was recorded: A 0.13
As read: A 56
